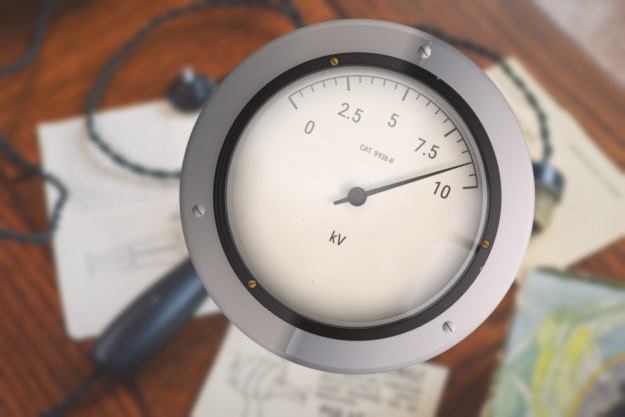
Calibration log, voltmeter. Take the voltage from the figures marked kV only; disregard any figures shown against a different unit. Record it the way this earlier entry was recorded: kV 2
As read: kV 9
